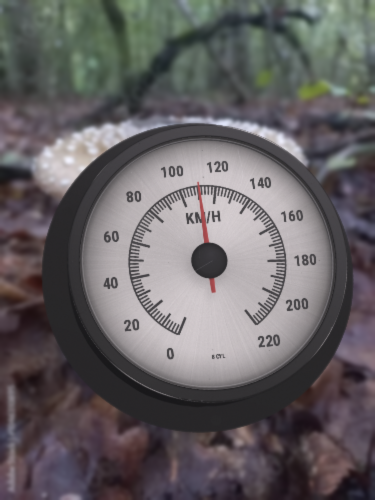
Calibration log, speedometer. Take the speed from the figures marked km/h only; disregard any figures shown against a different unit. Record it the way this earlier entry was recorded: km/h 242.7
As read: km/h 110
